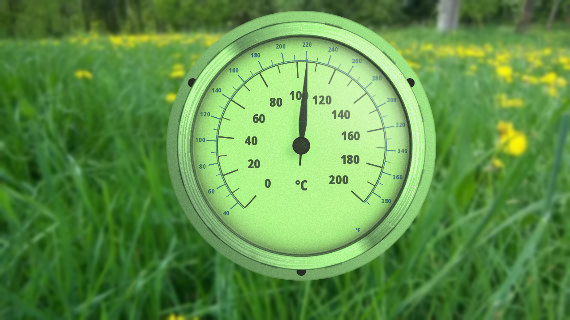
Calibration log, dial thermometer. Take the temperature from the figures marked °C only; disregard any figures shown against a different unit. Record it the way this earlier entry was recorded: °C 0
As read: °C 105
